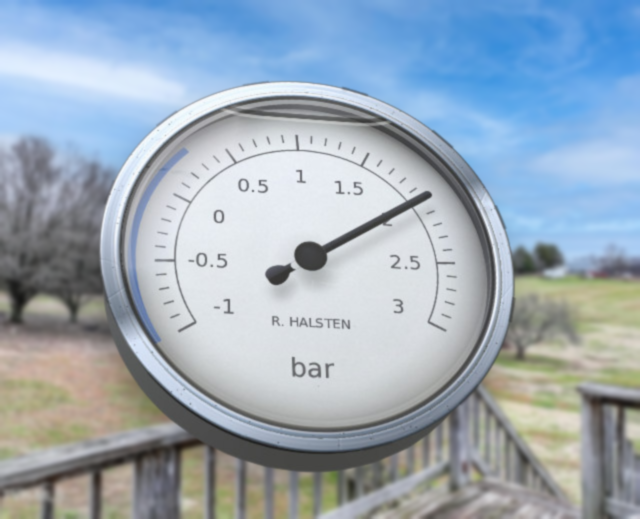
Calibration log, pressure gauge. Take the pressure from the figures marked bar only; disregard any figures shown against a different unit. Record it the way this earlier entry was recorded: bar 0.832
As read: bar 2
